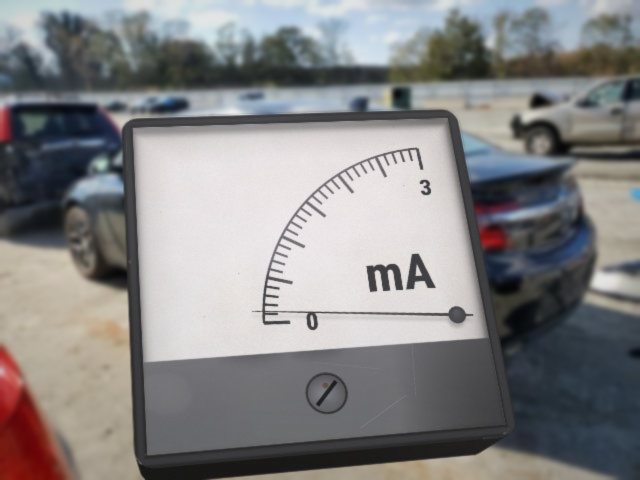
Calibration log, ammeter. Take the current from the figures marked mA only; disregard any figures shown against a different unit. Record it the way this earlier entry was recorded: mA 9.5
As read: mA 0.1
